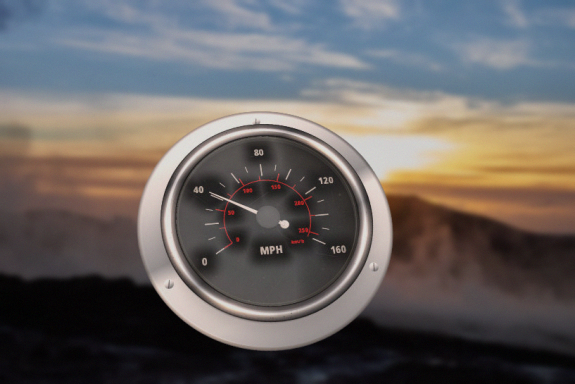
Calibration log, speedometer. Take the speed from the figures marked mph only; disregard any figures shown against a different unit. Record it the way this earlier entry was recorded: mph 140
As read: mph 40
